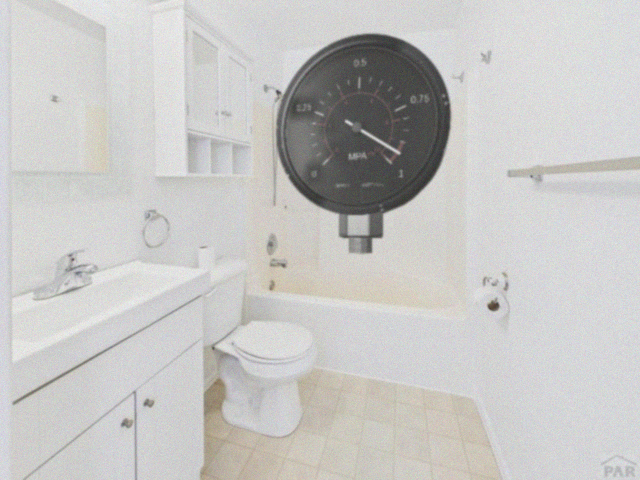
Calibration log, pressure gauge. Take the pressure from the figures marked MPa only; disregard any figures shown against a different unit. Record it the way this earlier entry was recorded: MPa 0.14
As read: MPa 0.95
